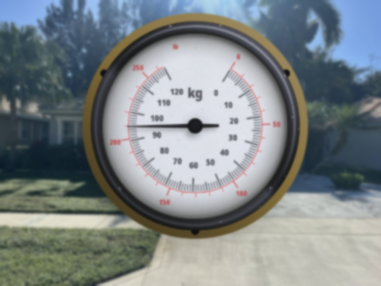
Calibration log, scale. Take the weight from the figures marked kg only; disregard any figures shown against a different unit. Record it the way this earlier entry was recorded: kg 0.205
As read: kg 95
